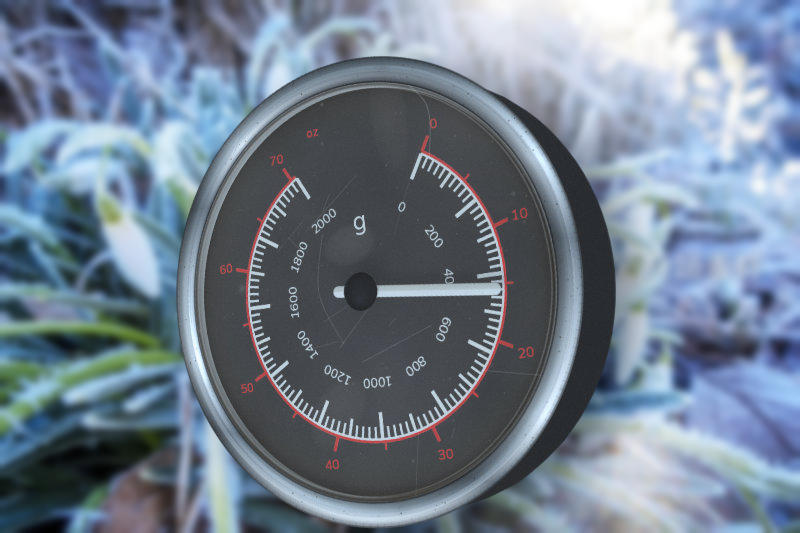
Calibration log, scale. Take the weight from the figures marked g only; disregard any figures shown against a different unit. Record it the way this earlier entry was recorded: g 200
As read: g 440
